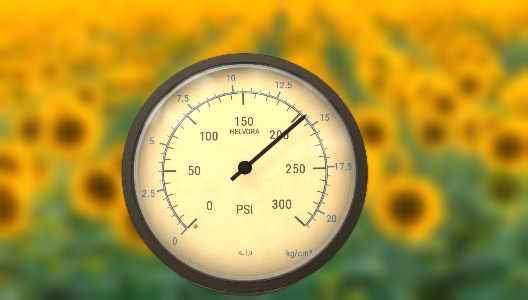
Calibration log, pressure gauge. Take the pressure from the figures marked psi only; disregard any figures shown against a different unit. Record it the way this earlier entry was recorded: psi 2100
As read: psi 205
